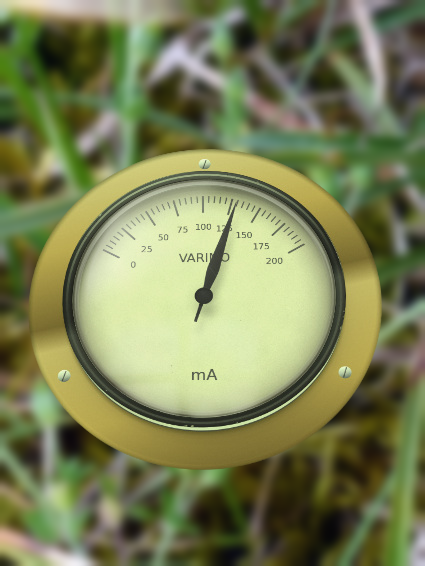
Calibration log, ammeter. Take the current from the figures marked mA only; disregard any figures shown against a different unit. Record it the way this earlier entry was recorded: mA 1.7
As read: mA 130
